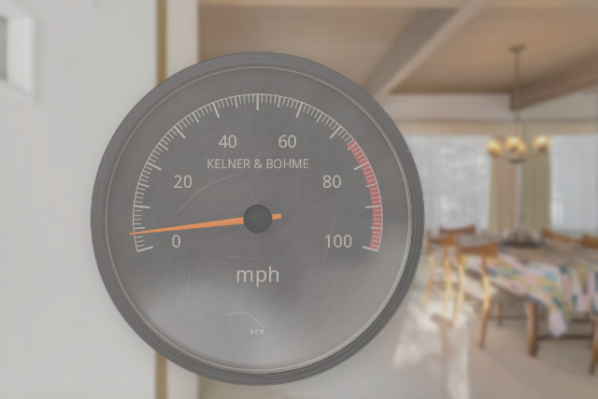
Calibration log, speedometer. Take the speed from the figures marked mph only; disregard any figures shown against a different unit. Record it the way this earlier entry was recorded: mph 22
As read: mph 4
